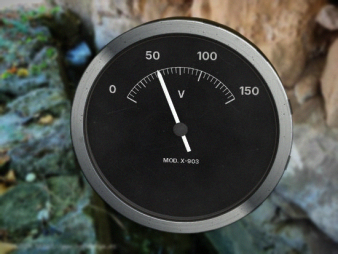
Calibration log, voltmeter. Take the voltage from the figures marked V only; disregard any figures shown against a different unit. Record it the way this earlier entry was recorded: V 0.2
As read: V 50
